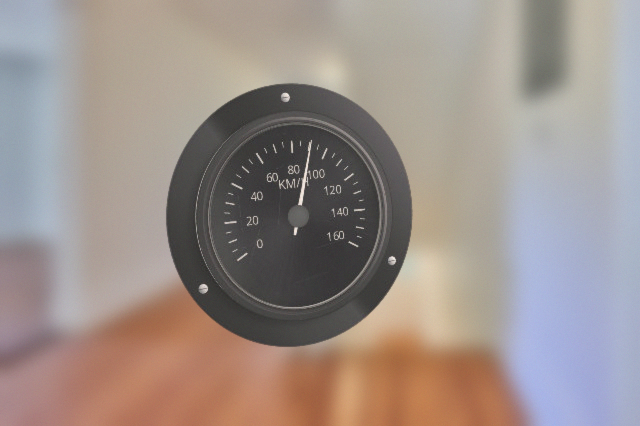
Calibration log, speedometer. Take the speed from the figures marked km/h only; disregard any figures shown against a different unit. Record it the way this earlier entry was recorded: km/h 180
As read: km/h 90
